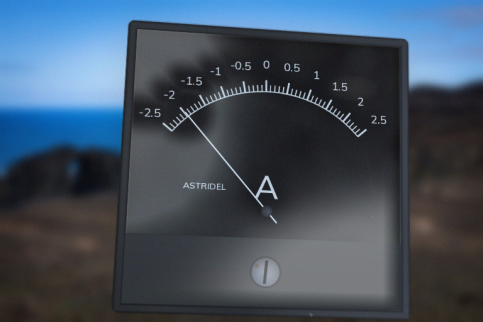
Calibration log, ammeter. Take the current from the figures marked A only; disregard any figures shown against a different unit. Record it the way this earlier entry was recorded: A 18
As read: A -2
